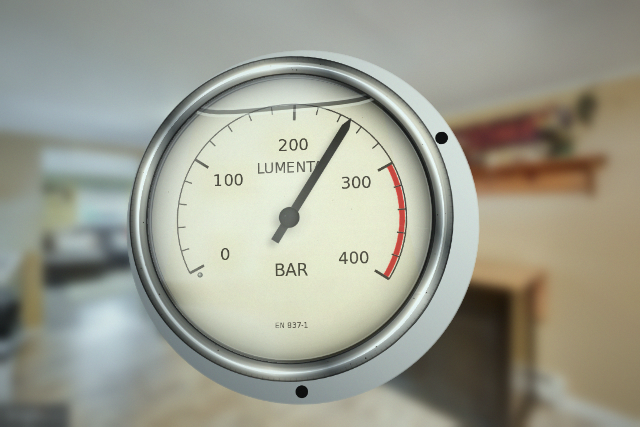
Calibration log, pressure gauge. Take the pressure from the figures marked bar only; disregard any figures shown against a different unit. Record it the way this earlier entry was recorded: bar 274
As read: bar 250
